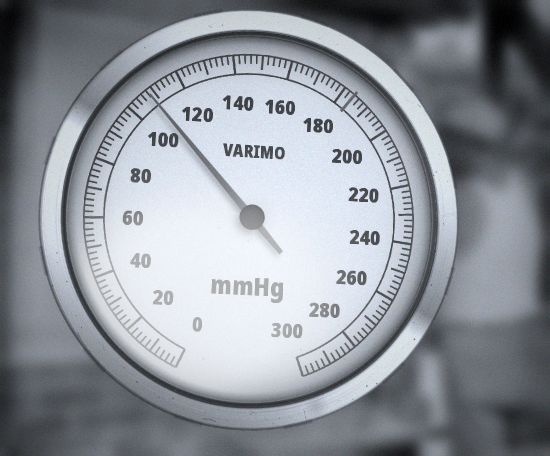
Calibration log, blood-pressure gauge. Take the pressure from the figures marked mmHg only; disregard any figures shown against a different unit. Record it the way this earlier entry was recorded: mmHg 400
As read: mmHg 108
